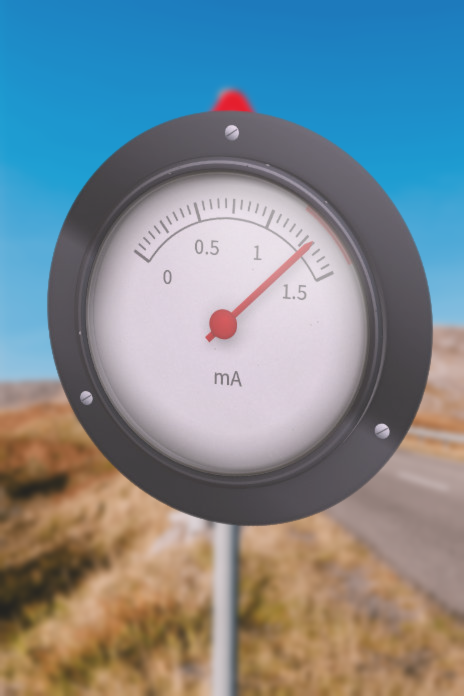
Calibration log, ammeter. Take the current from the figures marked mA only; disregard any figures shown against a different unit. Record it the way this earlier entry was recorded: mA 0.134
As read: mA 1.3
